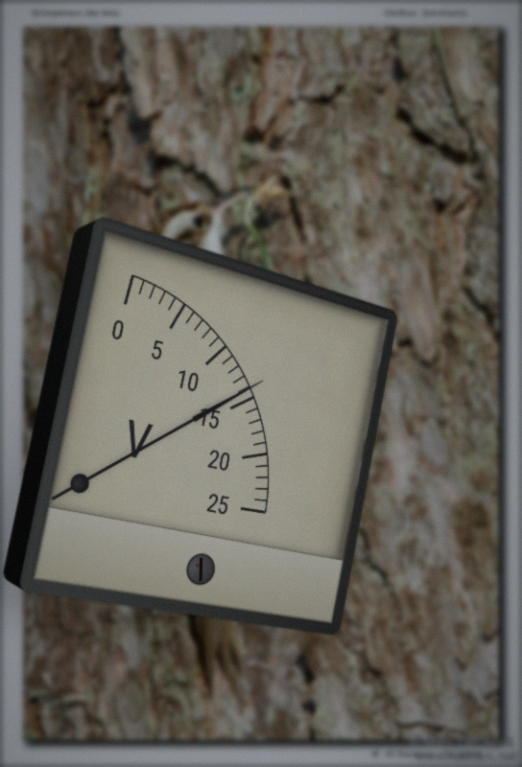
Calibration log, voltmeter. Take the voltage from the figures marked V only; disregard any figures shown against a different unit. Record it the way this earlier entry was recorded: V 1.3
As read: V 14
